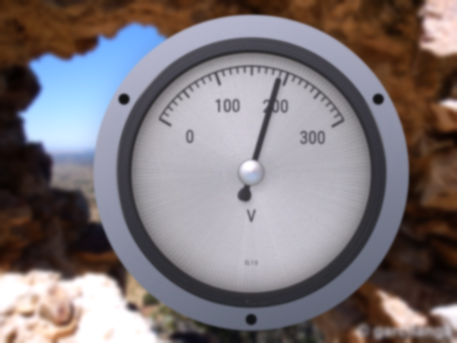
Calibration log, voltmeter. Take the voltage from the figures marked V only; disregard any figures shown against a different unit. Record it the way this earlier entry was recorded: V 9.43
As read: V 190
